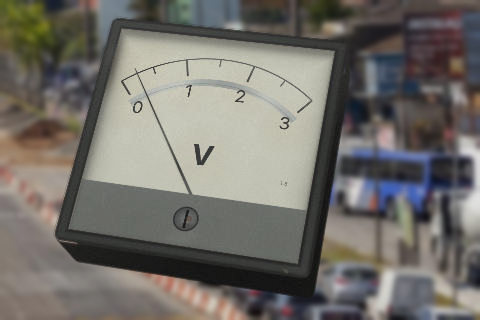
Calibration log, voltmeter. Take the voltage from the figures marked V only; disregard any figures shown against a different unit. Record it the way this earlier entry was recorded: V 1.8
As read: V 0.25
